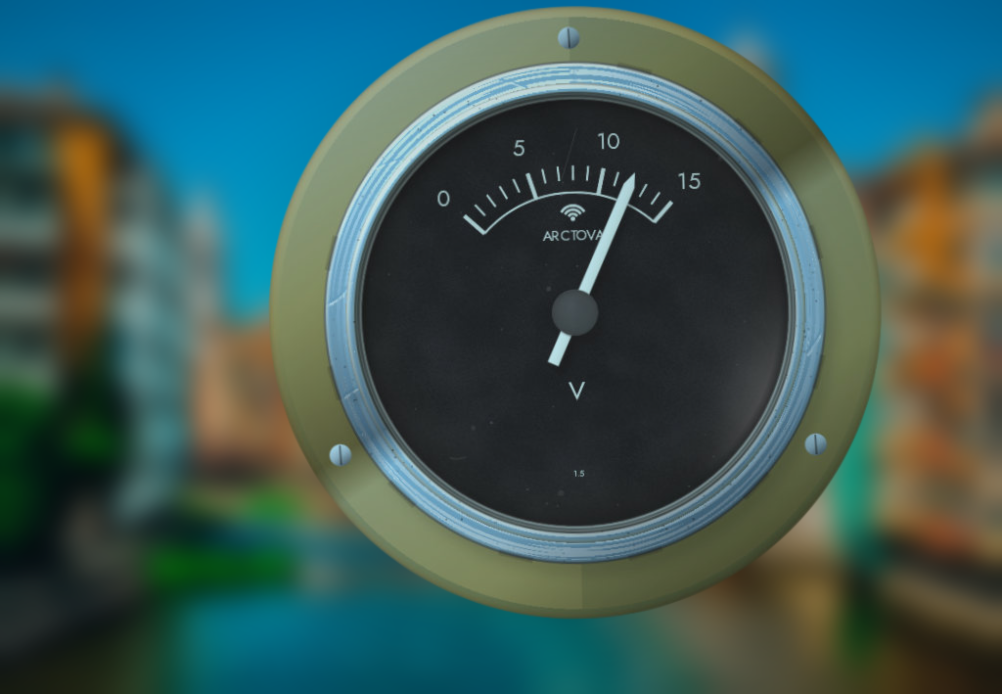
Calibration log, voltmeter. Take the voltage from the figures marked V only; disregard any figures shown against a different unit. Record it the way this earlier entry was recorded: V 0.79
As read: V 12
